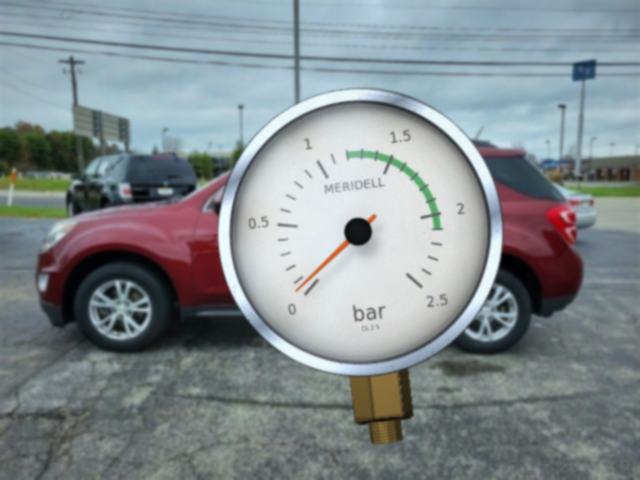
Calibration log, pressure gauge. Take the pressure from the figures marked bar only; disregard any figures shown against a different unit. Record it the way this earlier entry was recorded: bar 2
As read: bar 0.05
